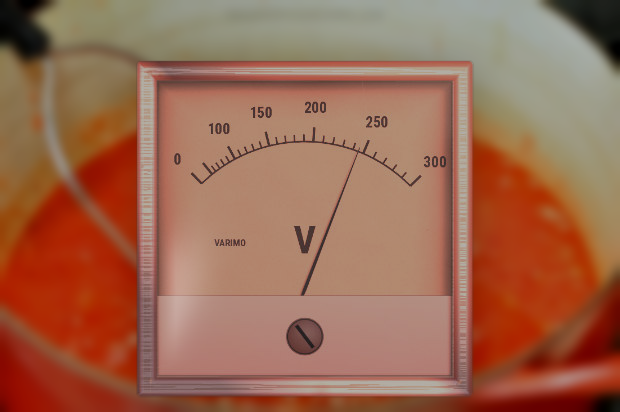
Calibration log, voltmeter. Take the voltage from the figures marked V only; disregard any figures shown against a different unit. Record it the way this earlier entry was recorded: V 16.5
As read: V 245
